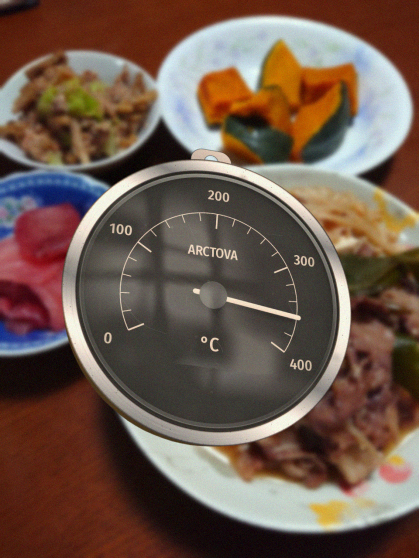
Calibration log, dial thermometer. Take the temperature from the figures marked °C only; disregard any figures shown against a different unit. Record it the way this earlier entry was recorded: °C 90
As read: °C 360
